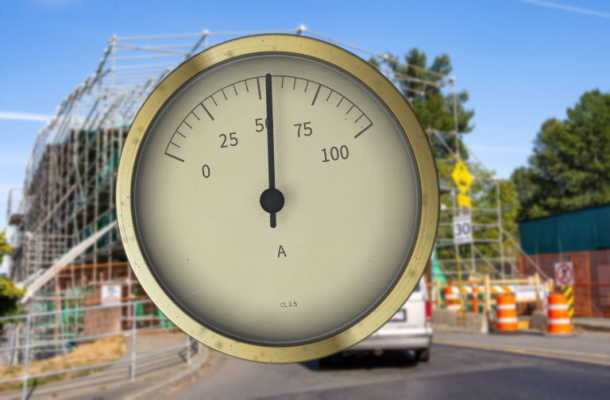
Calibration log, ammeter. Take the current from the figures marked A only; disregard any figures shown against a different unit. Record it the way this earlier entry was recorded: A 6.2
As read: A 55
